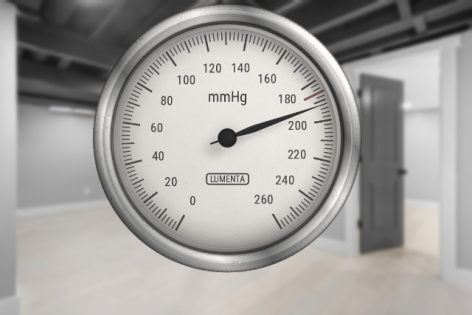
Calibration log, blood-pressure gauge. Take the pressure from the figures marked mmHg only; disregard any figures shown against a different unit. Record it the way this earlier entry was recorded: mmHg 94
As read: mmHg 192
